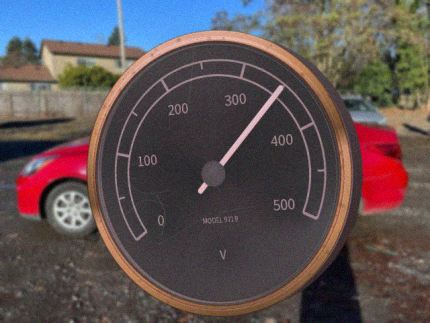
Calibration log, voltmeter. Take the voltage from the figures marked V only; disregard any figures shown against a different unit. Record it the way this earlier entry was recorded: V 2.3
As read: V 350
